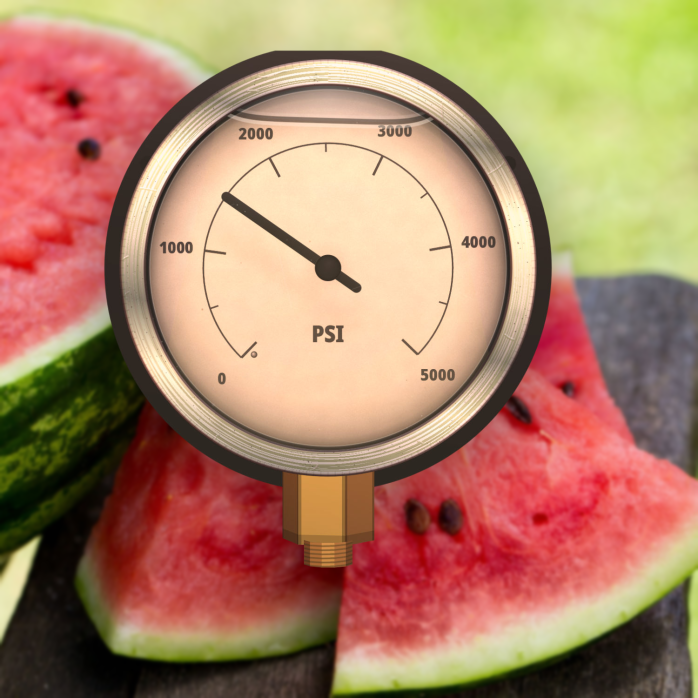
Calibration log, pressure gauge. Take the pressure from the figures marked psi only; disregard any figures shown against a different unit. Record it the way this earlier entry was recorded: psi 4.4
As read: psi 1500
